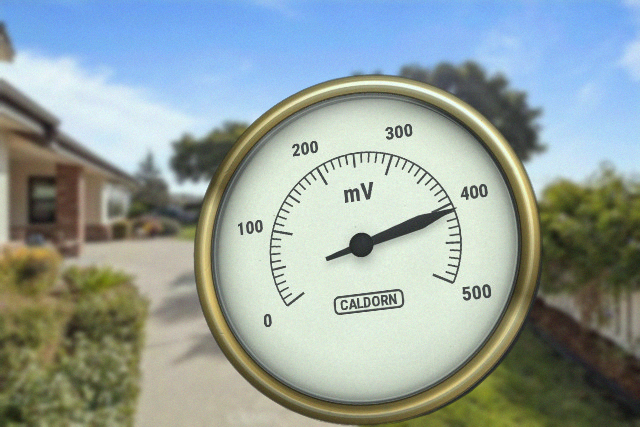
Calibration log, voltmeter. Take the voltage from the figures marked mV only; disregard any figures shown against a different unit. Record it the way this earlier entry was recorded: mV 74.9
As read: mV 410
